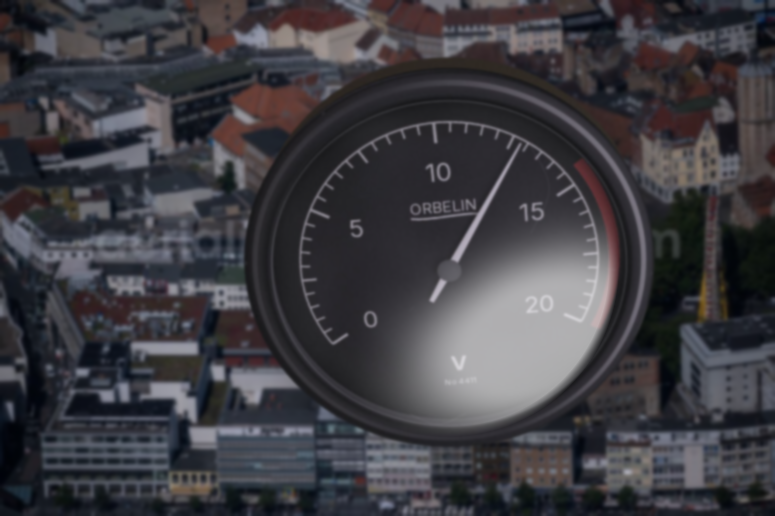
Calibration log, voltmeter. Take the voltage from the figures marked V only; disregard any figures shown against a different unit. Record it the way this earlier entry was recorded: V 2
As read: V 12.75
